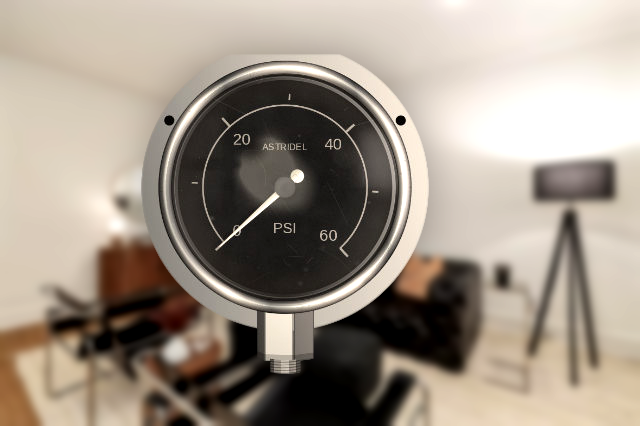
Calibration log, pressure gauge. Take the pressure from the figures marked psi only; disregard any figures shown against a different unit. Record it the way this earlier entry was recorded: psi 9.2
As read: psi 0
